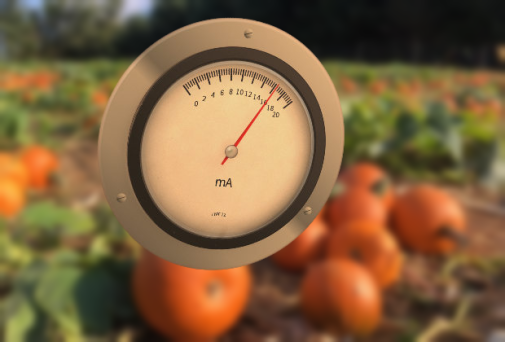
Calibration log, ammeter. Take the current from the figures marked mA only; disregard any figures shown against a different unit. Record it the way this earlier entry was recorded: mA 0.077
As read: mA 16
